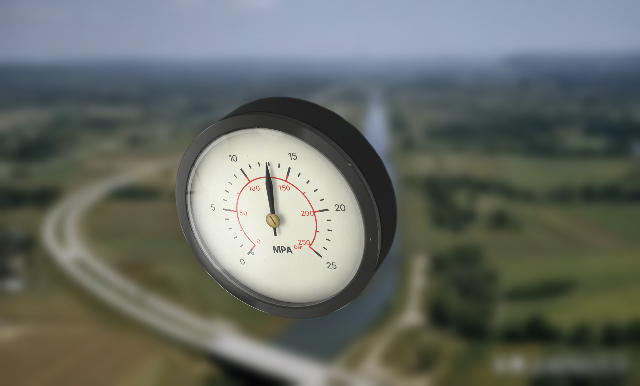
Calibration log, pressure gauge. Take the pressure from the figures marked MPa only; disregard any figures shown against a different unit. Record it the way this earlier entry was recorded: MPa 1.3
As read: MPa 13
